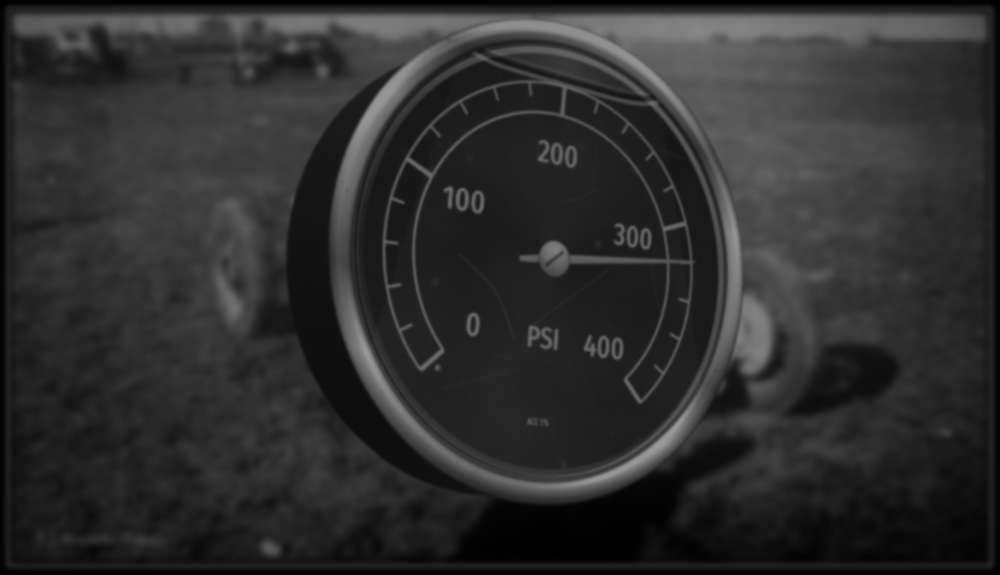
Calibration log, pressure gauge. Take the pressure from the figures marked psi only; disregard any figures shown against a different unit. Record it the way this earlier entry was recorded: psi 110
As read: psi 320
